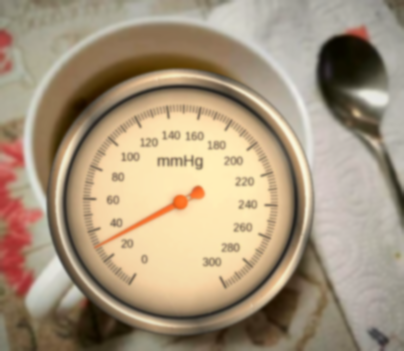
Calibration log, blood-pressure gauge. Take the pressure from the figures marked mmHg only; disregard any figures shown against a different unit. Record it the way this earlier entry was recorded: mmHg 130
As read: mmHg 30
